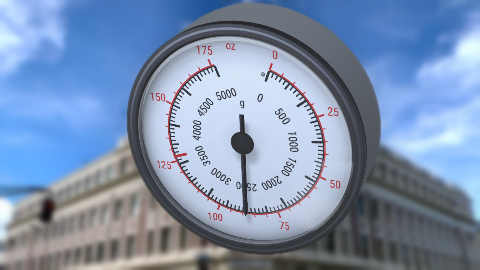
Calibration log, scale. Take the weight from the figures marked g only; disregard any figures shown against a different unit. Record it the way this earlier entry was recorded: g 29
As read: g 2500
